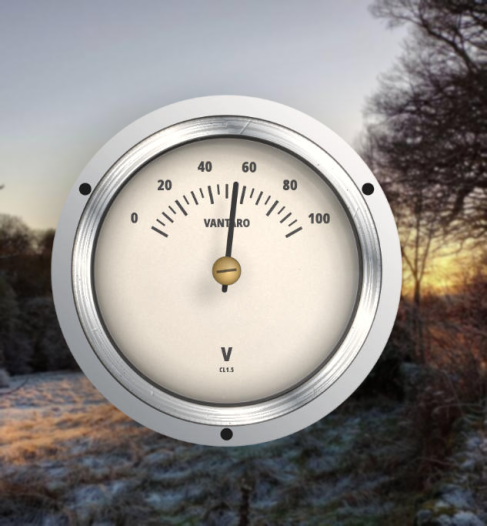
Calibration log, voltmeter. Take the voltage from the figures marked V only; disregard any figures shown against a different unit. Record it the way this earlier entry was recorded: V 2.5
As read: V 55
